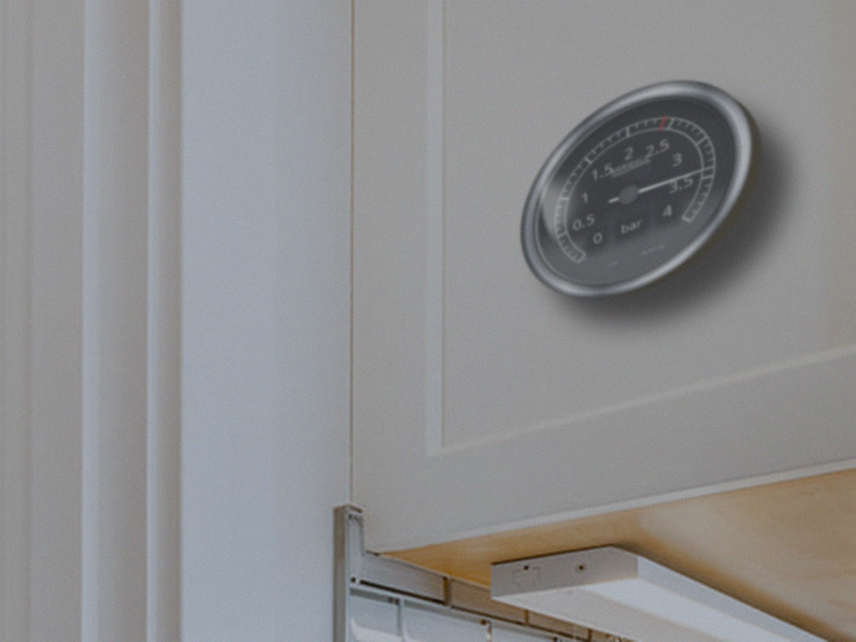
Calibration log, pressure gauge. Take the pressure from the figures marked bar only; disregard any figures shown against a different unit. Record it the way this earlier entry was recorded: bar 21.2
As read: bar 3.4
